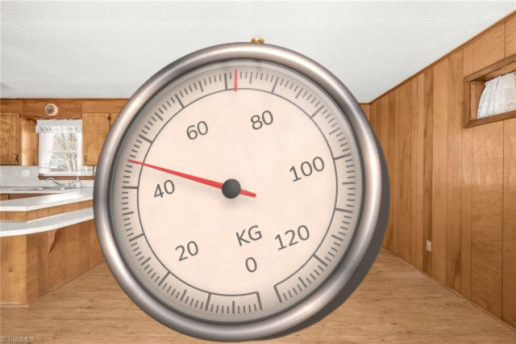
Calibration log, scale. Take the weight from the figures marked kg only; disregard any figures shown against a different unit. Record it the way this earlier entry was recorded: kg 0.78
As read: kg 45
